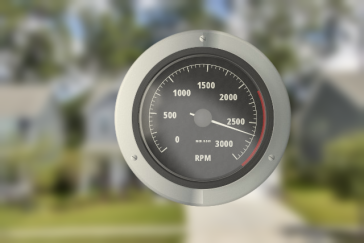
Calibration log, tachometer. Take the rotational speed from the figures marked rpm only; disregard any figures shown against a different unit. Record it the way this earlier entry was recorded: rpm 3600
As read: rpm 2650
